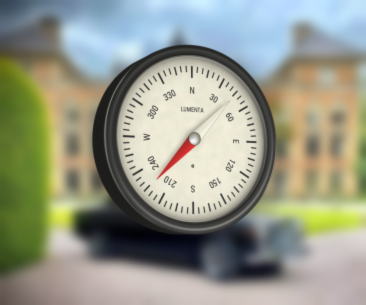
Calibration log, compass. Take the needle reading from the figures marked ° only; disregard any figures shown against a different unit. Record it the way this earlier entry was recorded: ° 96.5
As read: ° 225
